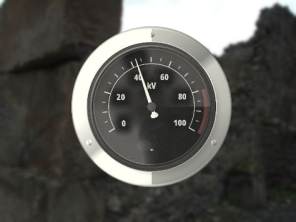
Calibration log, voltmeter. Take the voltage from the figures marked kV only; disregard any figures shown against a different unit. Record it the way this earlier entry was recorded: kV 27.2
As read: kV 42.5
